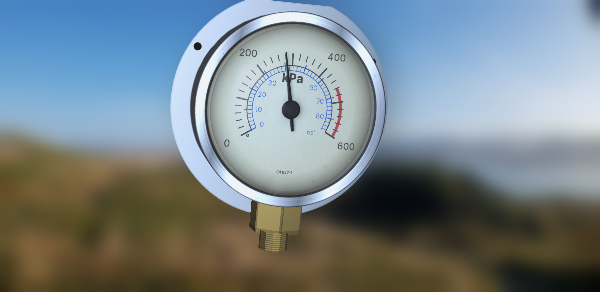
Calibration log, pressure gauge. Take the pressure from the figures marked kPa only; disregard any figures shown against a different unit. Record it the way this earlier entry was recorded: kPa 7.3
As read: kPa 280
